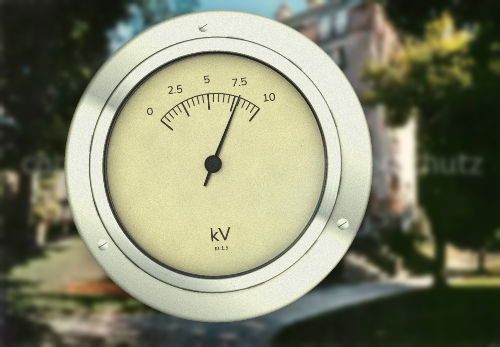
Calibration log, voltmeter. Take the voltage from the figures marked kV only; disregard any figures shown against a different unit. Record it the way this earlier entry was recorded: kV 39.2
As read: kV 8
